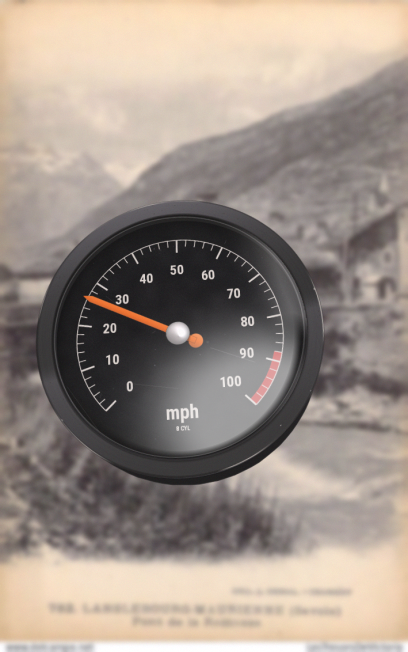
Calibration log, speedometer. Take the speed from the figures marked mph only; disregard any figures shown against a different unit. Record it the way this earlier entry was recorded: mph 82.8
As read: mph 26
